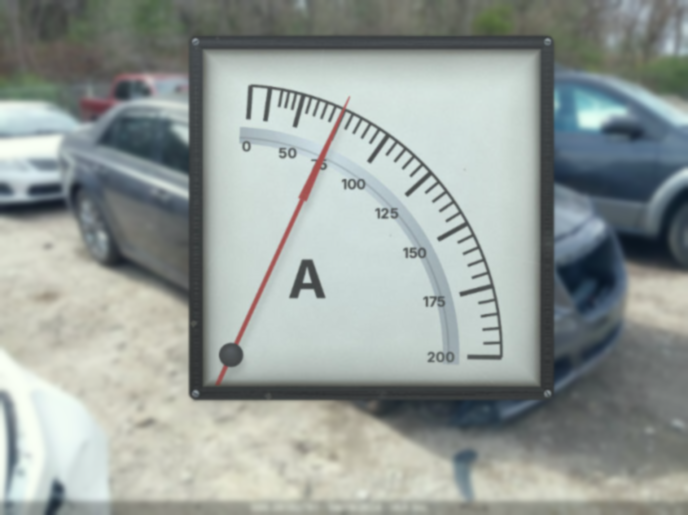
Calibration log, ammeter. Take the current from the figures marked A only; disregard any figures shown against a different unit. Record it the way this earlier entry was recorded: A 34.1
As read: A 75
